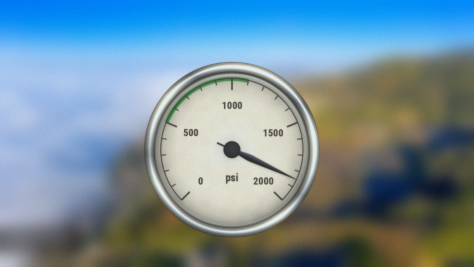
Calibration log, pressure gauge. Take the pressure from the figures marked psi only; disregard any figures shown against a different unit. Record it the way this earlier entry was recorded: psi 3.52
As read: psi 1850
